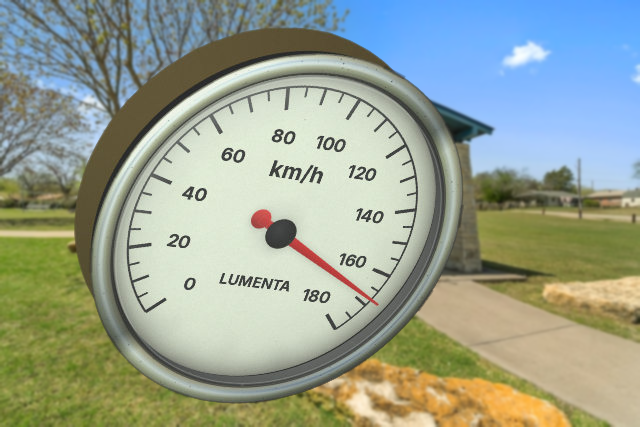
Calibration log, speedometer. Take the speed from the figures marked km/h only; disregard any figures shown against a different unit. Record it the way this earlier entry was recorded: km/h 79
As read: km/h 167.5
